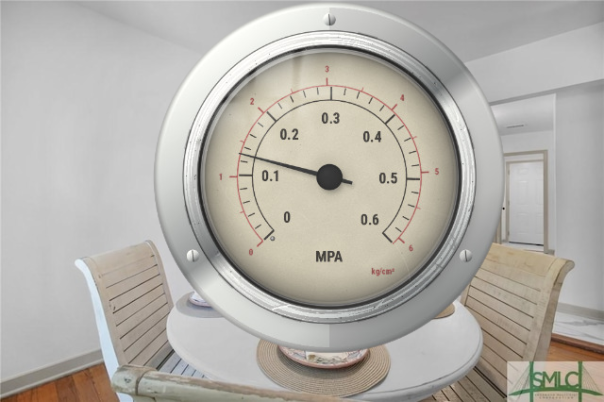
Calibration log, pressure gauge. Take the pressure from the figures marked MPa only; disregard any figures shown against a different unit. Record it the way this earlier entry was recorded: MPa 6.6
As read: MPa 0.13
